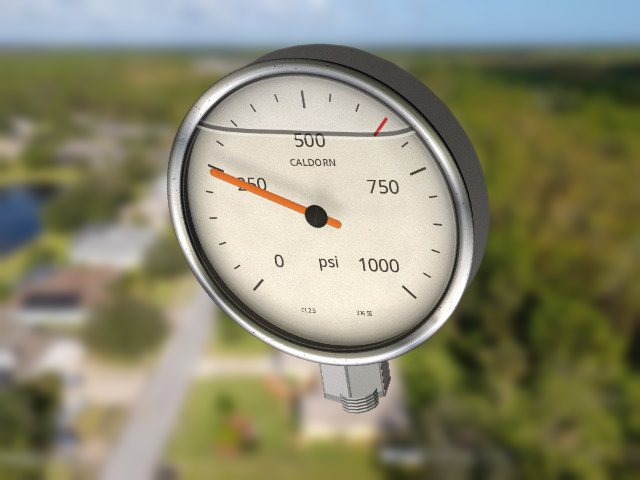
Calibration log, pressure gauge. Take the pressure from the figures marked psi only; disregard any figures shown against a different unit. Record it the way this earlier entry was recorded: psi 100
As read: psi 250
